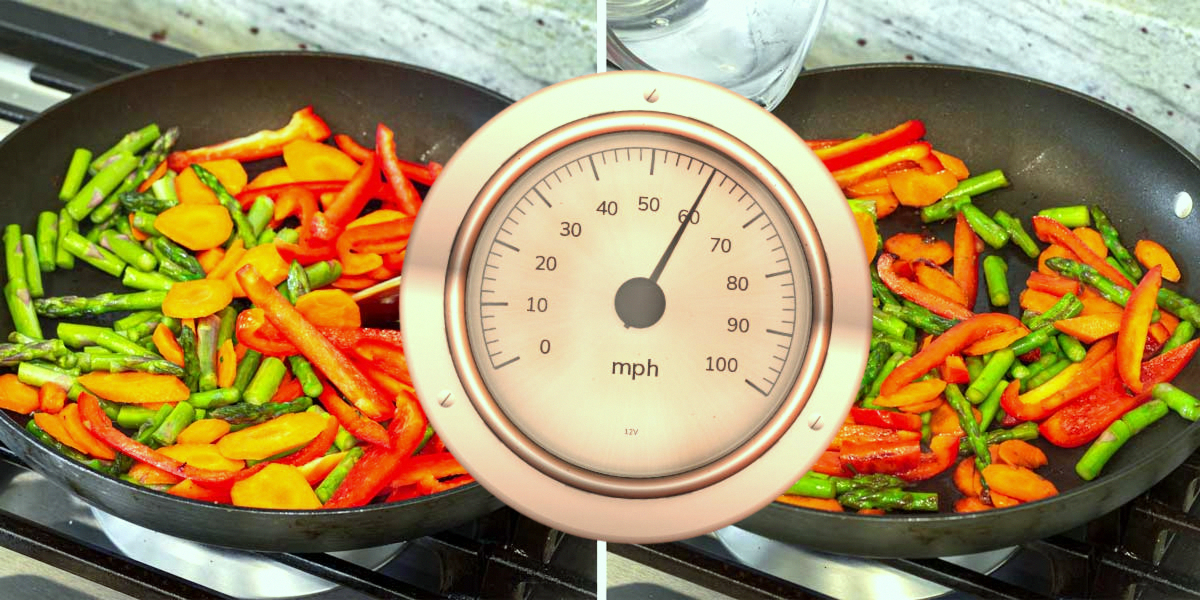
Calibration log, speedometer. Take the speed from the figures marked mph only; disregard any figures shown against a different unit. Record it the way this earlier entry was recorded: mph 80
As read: mph 60
